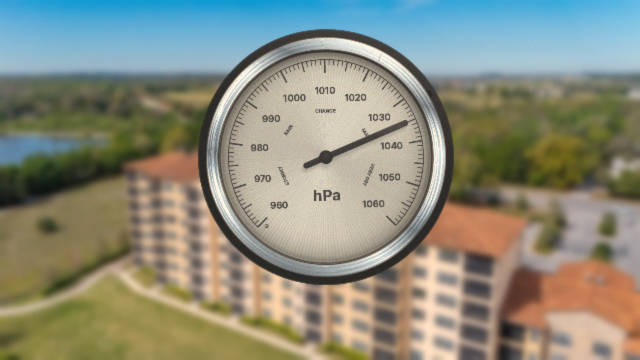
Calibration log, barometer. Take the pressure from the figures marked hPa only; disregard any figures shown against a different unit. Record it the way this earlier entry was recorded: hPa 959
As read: hPa 1035
